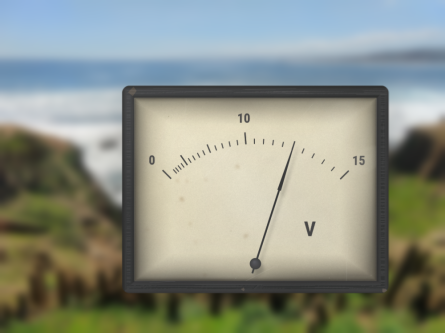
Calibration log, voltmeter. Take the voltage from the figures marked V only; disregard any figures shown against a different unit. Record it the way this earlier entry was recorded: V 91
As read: V 12.5
